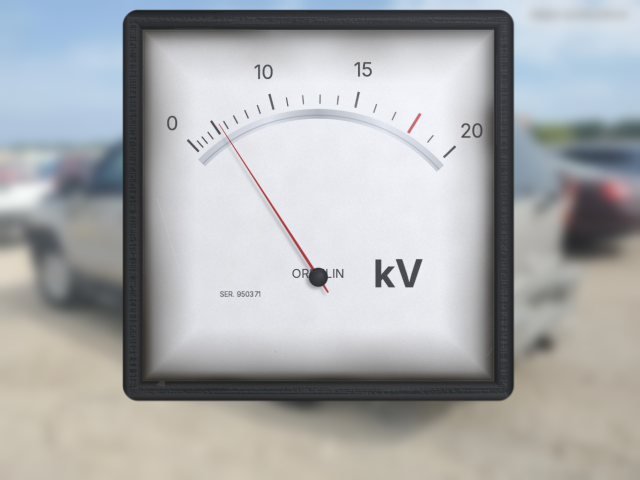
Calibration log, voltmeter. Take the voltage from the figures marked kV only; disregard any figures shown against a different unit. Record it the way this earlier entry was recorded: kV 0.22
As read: kV 5.5
